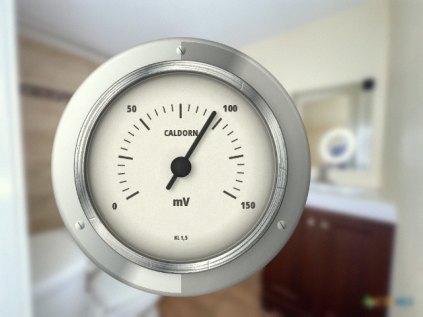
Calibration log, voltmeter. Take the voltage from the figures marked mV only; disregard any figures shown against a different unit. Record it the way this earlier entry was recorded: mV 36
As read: mV 95
